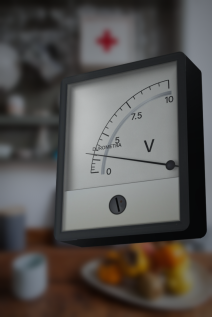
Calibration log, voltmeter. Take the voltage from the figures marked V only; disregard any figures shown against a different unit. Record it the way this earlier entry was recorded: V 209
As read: V 3
